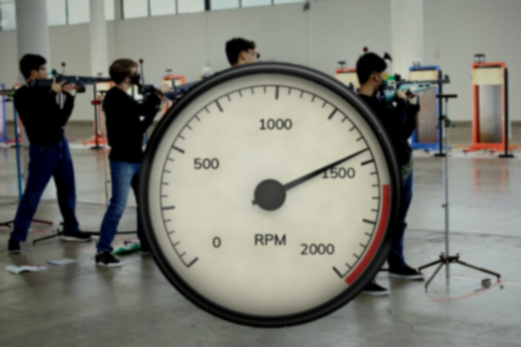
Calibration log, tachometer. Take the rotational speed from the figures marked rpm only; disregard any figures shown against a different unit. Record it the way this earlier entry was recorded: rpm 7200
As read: rpm 1450
